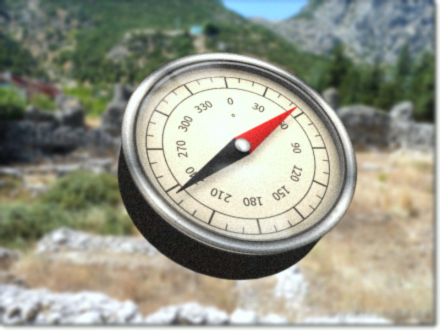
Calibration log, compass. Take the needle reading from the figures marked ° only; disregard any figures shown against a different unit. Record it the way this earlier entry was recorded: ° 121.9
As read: ° 55
